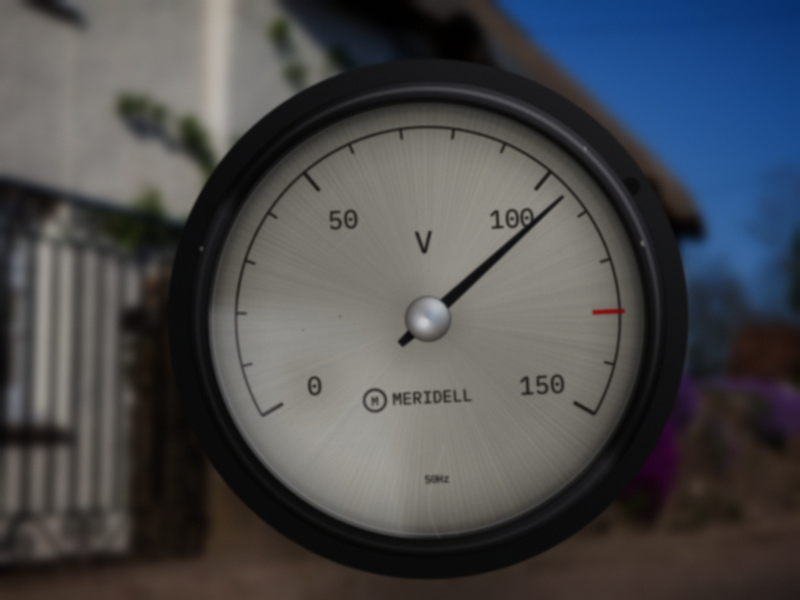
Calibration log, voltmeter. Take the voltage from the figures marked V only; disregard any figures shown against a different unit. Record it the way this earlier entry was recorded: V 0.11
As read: V 105
